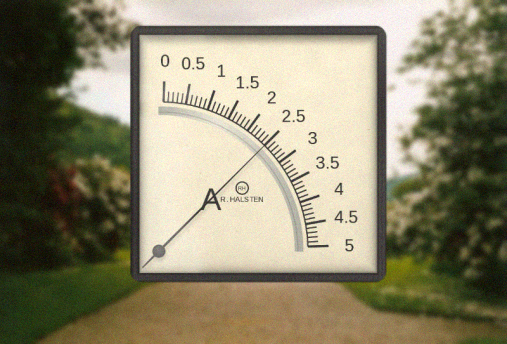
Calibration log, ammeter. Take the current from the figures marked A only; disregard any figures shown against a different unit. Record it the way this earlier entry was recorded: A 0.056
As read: A 2.5
